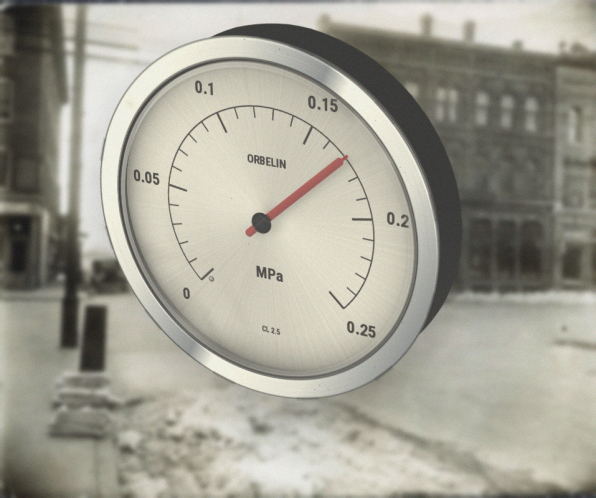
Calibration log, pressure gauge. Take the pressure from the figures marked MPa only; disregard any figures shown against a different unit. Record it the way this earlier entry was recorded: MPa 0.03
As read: MPa 0.17
